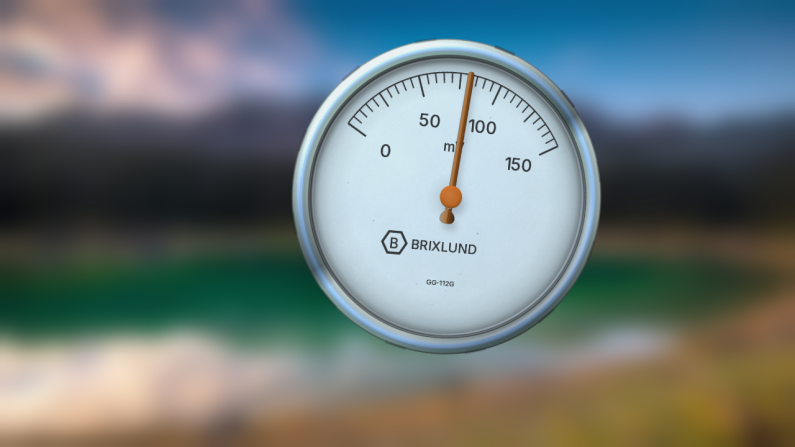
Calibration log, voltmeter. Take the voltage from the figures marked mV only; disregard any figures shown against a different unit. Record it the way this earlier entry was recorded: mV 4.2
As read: mV 80
